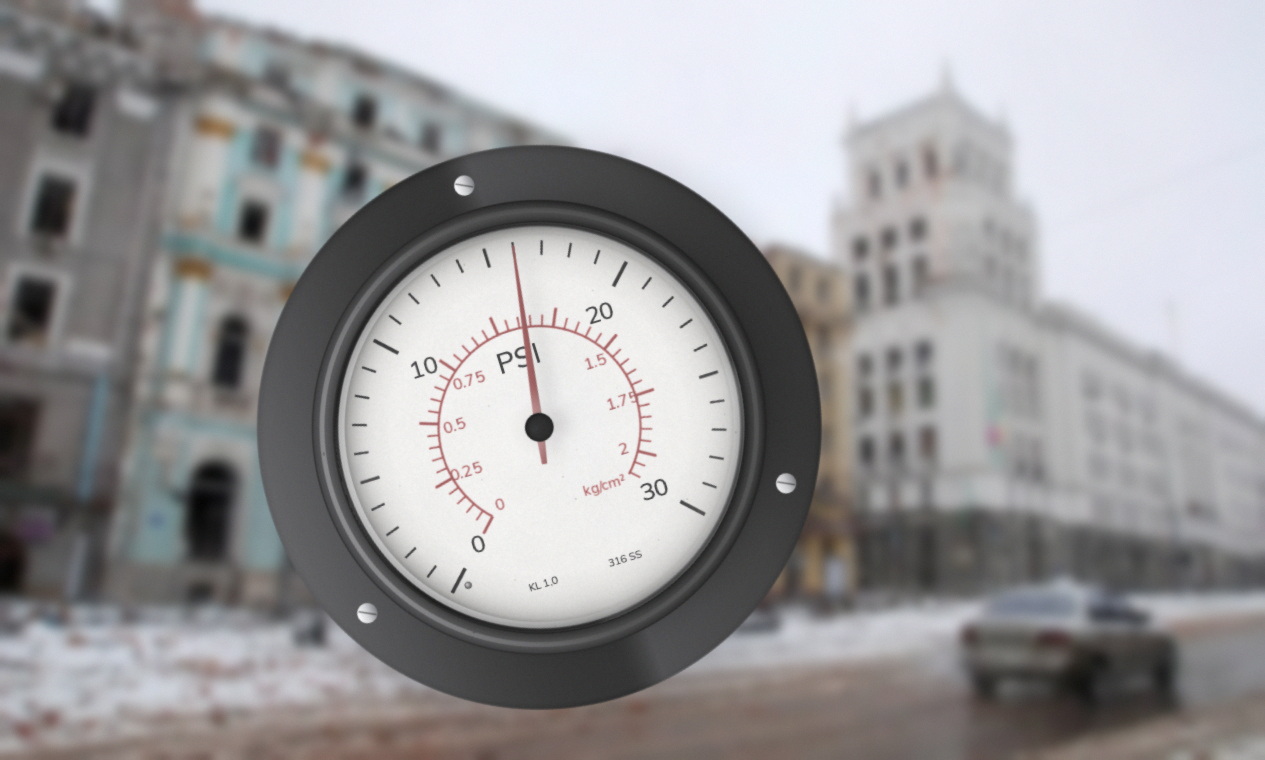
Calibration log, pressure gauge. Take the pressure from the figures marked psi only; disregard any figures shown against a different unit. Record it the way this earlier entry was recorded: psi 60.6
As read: psi 16
